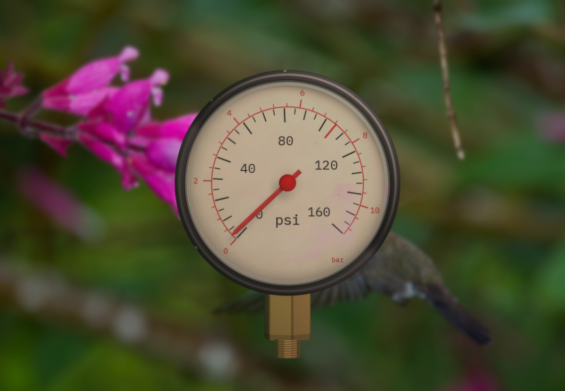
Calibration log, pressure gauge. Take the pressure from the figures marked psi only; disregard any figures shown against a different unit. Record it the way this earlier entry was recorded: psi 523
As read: psi 2.5
